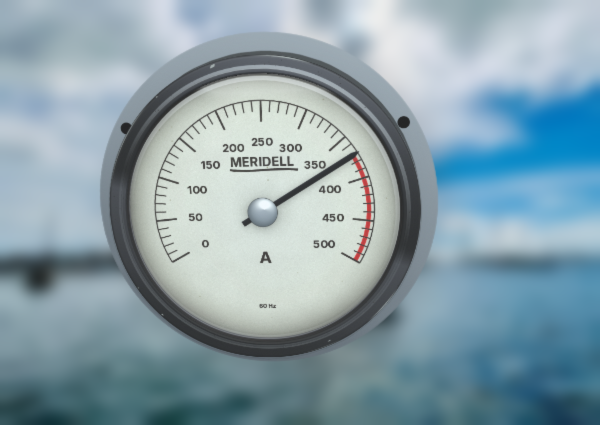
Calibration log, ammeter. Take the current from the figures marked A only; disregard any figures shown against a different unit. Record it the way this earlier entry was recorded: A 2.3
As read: A 370
